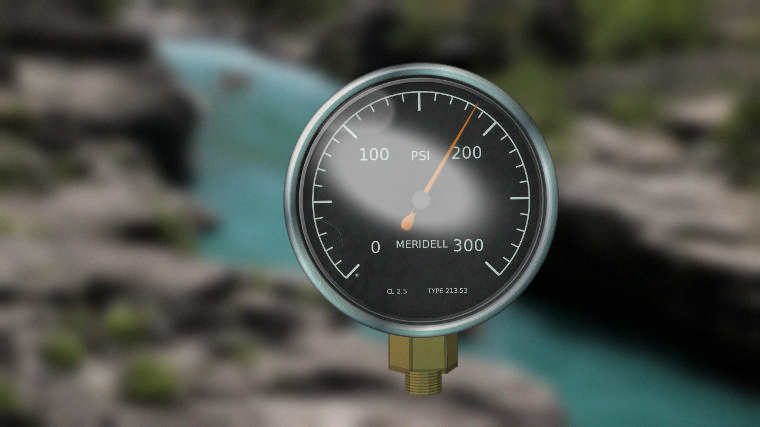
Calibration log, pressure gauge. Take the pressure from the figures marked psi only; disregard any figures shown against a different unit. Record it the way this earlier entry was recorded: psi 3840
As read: psi 185
